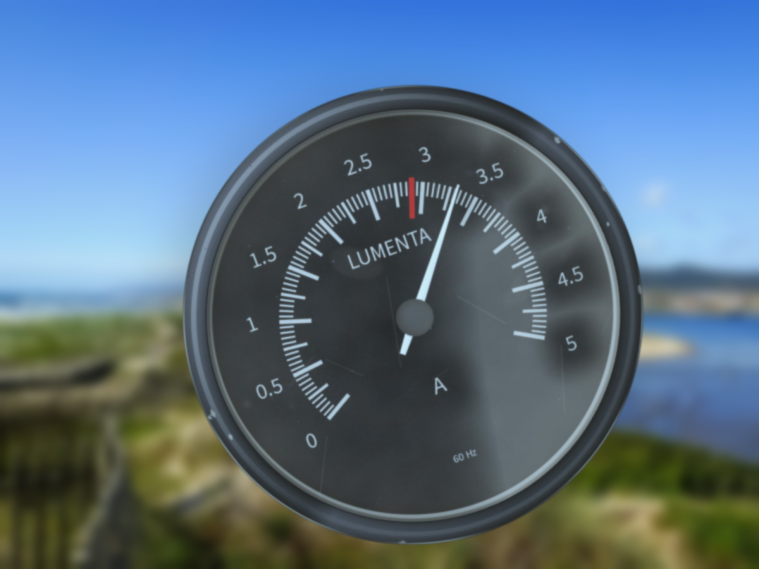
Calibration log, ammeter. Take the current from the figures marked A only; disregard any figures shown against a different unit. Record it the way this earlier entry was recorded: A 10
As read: A 3.3
